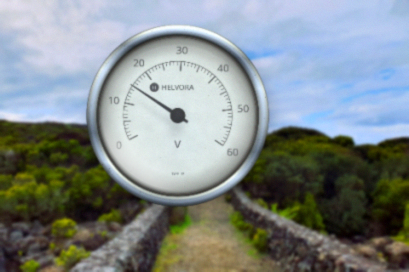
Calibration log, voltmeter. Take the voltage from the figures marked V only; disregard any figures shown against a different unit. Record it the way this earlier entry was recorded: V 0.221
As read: V 15
